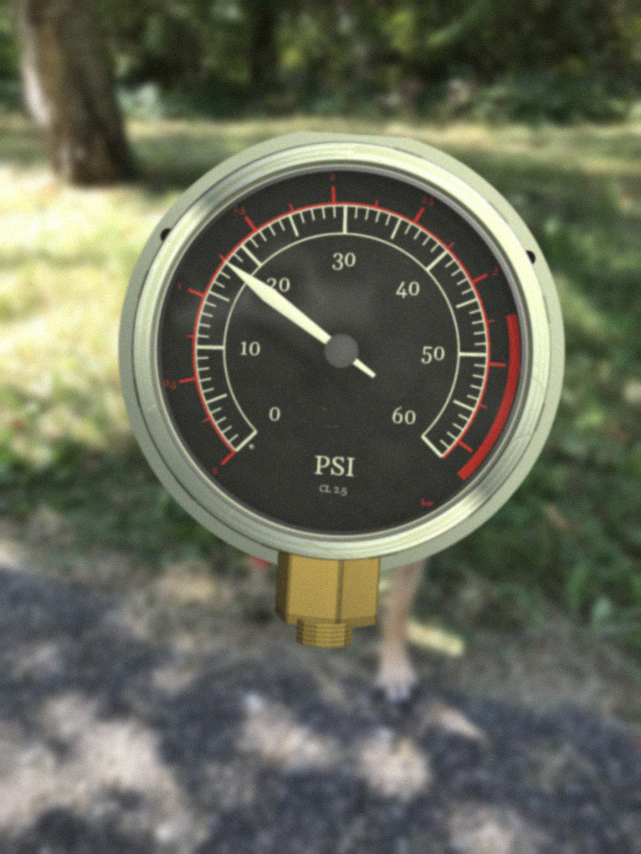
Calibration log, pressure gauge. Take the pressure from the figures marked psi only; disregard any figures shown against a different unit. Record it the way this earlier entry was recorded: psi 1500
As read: psi 18
